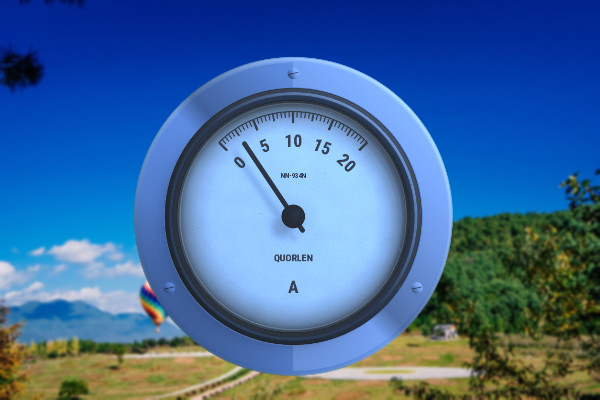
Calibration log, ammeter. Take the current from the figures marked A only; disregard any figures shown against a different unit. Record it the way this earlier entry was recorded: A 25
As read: A 2.5
